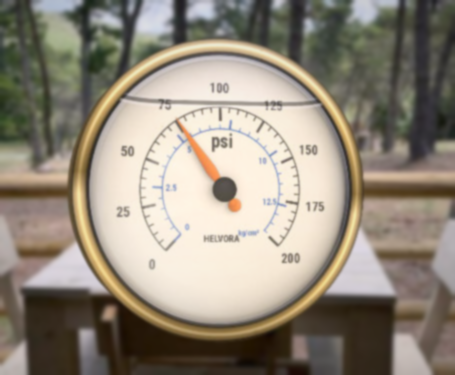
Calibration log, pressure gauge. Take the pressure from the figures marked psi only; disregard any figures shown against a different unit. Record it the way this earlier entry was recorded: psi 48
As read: psi 75
